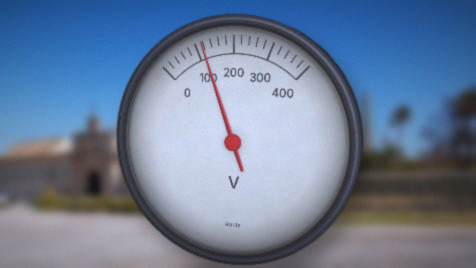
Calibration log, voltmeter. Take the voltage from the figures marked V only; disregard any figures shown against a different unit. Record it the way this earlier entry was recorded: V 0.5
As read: V 120
